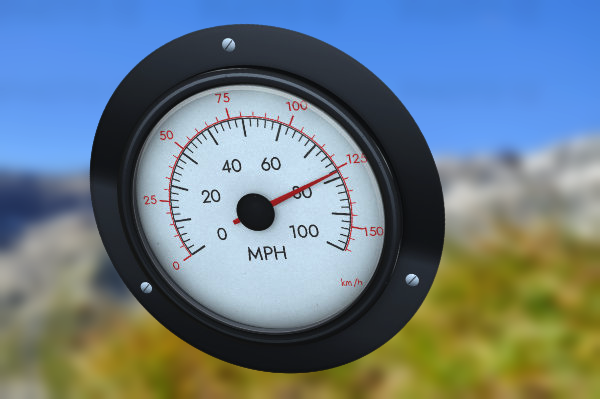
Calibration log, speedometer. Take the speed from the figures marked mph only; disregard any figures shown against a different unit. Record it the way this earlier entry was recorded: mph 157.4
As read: mph 78
